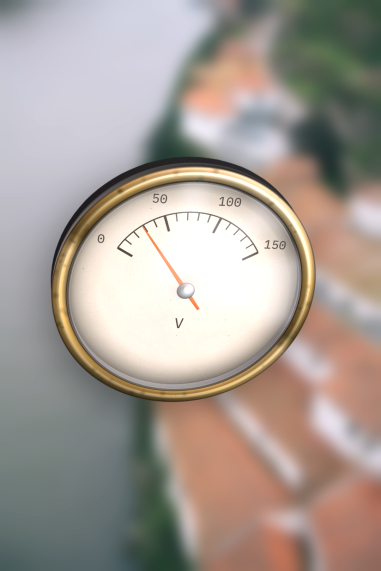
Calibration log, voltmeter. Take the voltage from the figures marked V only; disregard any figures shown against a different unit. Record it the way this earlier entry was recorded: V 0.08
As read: V 30
